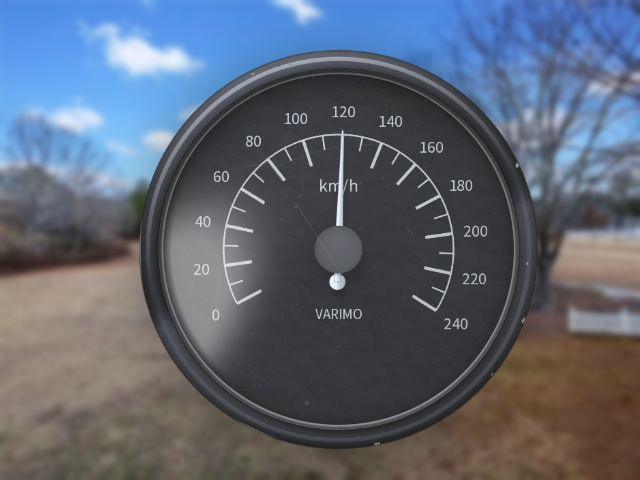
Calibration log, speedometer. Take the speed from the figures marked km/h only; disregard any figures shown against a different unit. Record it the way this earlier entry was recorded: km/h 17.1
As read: km/h 120
